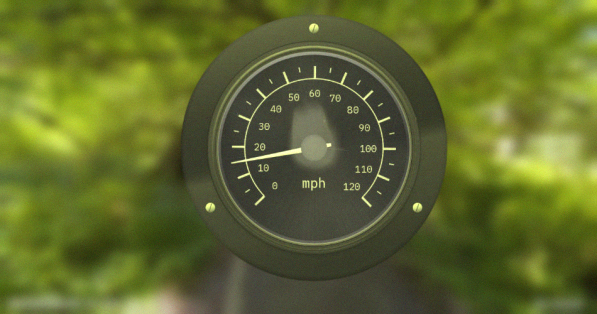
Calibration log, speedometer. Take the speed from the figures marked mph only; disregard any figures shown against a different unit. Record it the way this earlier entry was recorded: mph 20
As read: mph 15
